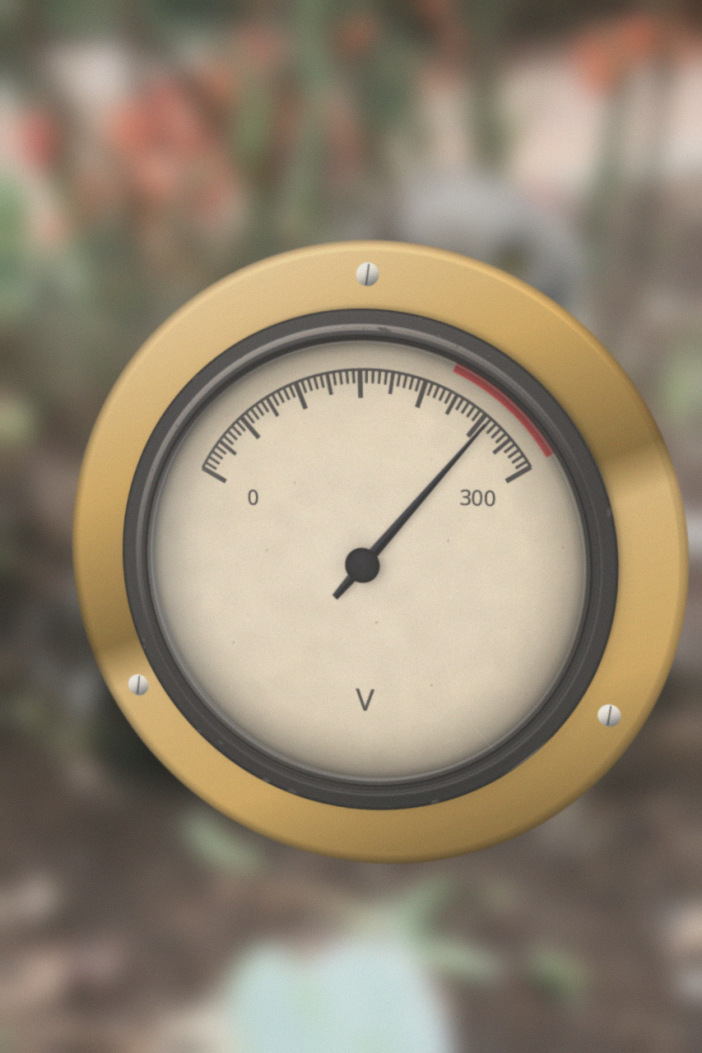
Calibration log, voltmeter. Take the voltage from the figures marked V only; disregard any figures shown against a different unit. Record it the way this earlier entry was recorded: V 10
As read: V 255
